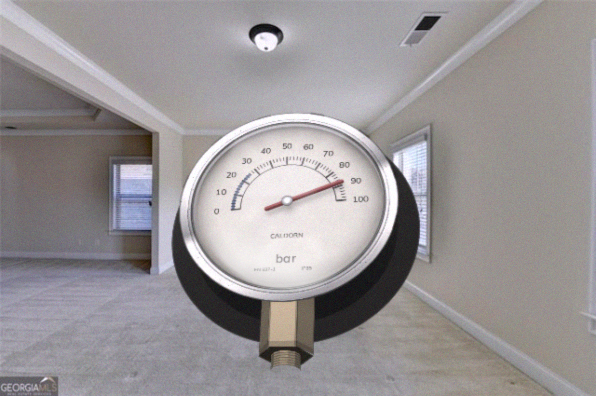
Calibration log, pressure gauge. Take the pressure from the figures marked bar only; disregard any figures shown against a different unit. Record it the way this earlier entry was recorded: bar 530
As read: bar 90
